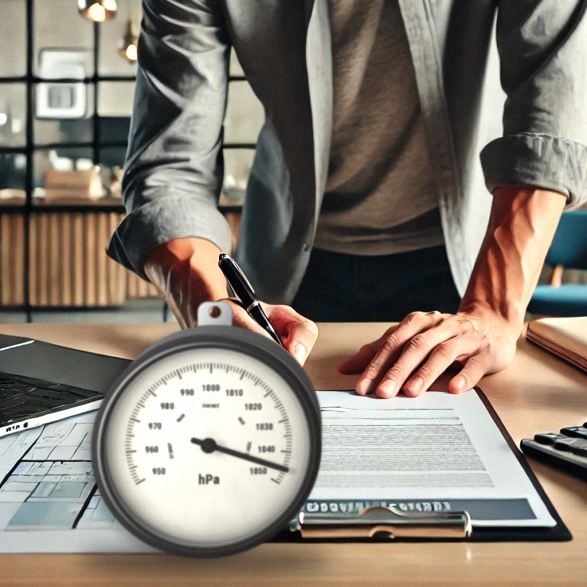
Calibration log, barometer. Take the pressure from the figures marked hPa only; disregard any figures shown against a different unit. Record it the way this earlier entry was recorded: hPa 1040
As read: hPa 1045
